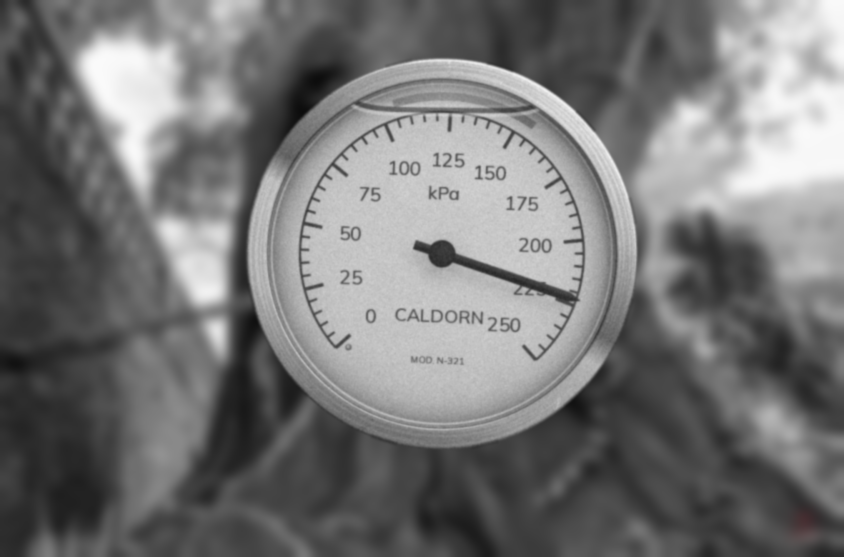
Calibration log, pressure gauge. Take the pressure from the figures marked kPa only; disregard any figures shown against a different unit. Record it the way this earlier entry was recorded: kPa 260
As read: kPa 222.5
